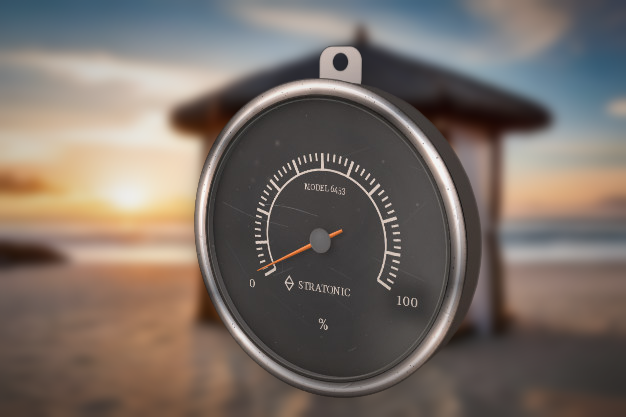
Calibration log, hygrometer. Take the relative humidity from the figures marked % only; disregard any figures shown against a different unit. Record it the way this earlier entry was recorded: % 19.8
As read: % 2
